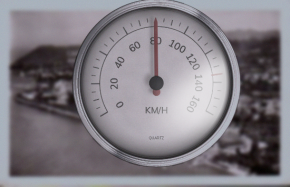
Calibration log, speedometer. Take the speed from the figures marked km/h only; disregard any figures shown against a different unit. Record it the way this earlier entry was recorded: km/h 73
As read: km/h 80
